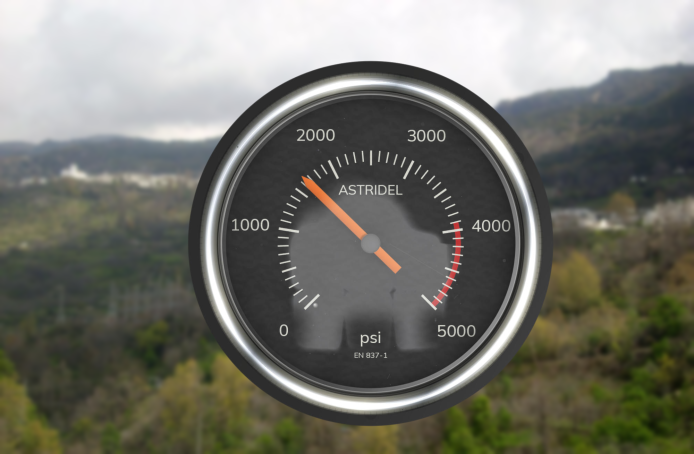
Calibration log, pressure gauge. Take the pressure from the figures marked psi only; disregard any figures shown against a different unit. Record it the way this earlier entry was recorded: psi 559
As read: psi 1650
